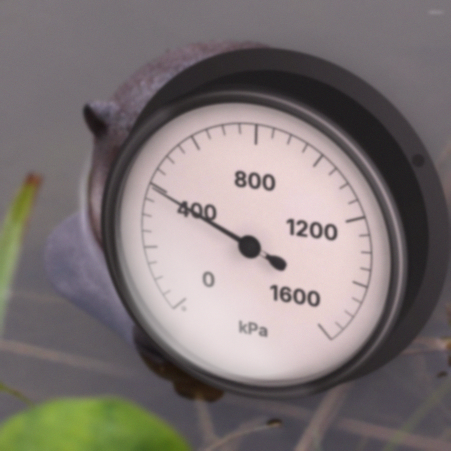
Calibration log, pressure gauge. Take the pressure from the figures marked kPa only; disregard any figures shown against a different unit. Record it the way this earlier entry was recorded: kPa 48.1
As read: kPa 400
